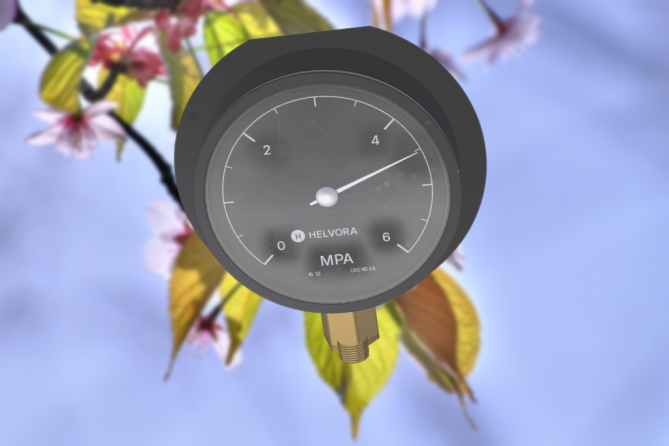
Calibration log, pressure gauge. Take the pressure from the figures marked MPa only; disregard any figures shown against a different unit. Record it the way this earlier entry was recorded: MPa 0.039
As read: MPa 4.5
